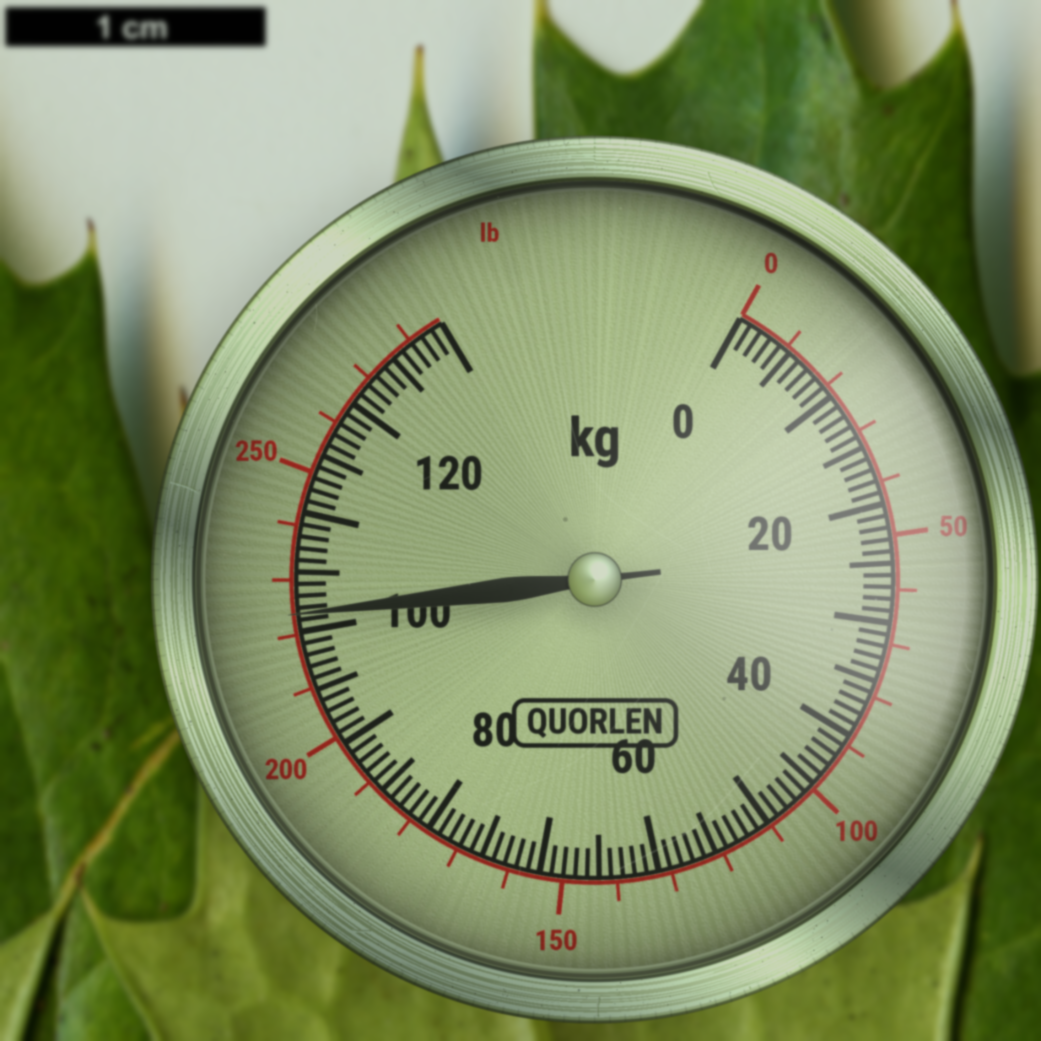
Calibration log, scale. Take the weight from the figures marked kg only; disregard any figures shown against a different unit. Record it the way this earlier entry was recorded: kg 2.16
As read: kg 101.5
